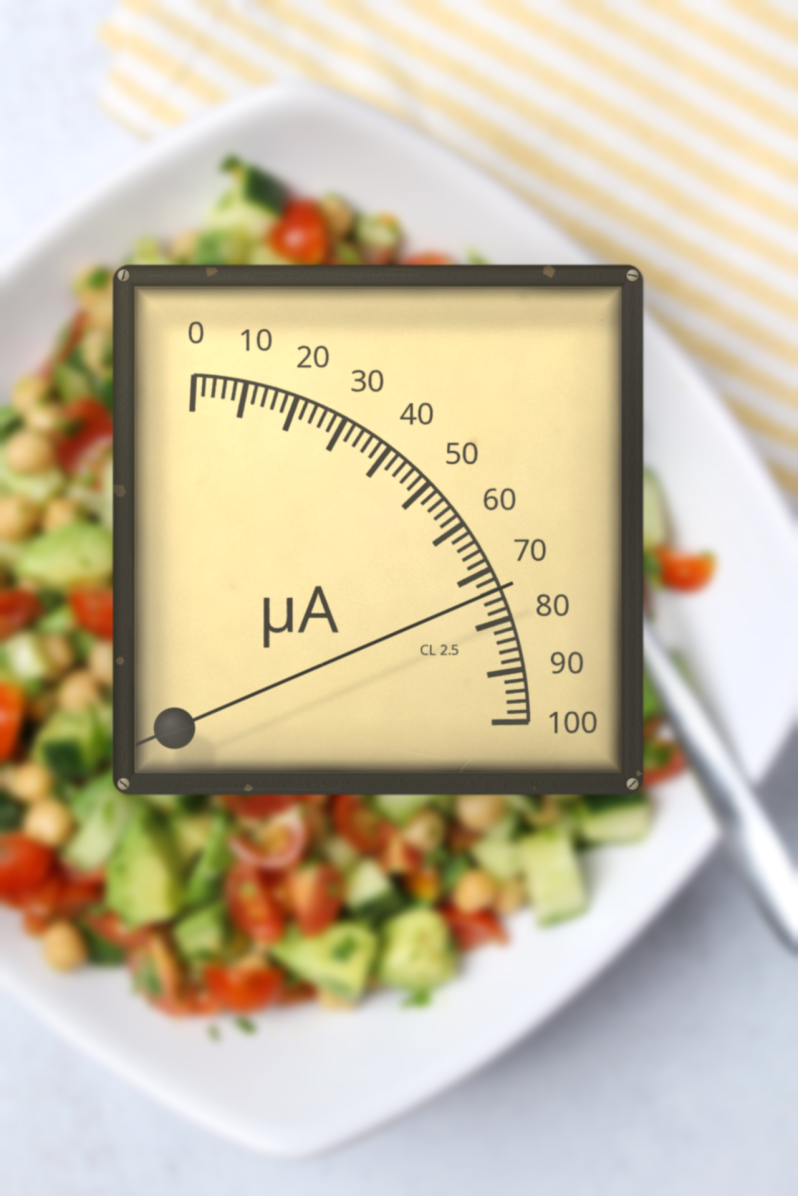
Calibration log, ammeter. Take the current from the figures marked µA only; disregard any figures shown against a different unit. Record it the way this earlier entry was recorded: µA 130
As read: µA 74
